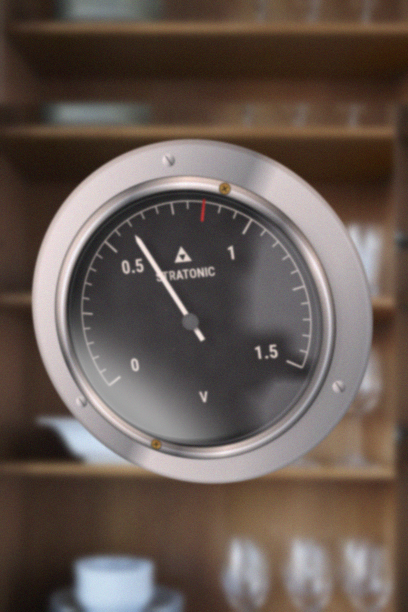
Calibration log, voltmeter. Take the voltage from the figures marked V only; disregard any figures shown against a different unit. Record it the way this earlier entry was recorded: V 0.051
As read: V 0.6
